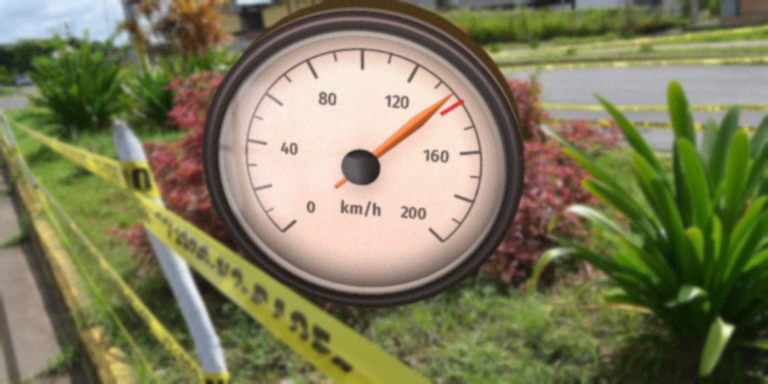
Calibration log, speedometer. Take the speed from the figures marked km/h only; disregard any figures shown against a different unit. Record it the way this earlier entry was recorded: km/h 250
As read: km/h 135
